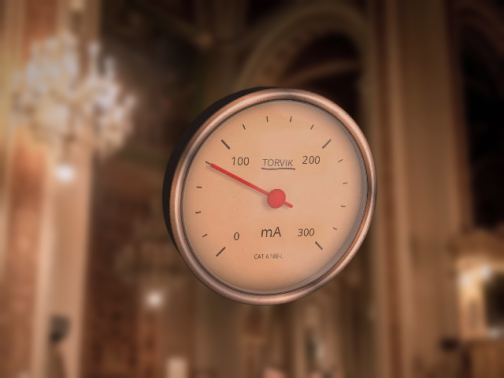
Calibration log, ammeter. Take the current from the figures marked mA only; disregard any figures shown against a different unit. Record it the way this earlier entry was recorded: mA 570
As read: mA 80
